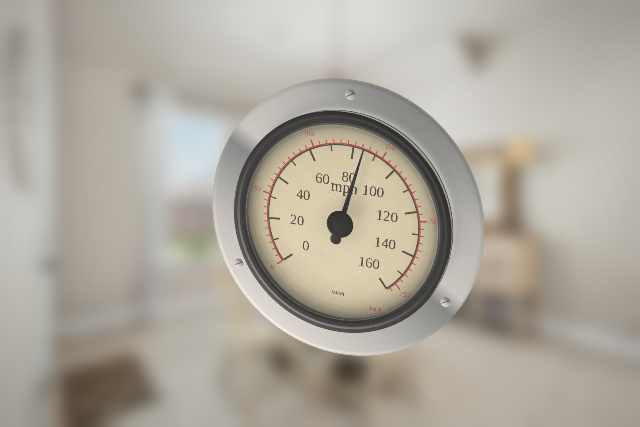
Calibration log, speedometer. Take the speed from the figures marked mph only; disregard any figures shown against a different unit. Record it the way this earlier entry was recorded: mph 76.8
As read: mph 85
